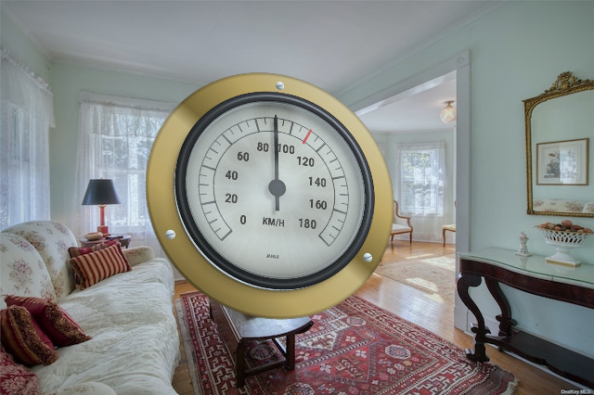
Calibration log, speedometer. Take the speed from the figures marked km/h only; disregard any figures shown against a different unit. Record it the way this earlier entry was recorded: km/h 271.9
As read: km/h 90
